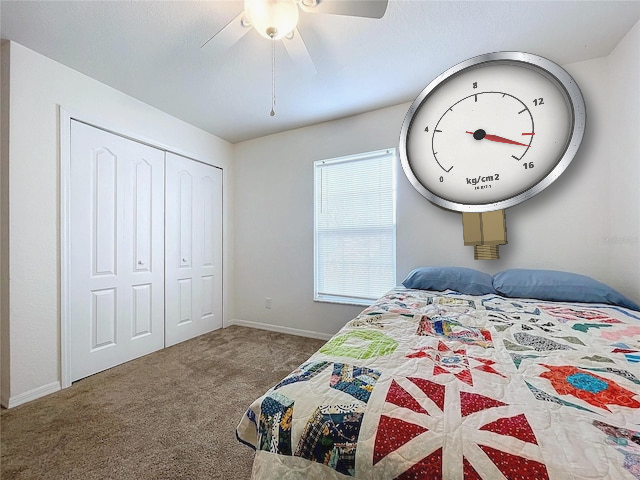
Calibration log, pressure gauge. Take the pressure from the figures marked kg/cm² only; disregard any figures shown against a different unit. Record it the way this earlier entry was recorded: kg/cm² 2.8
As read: kg/cm² 15
